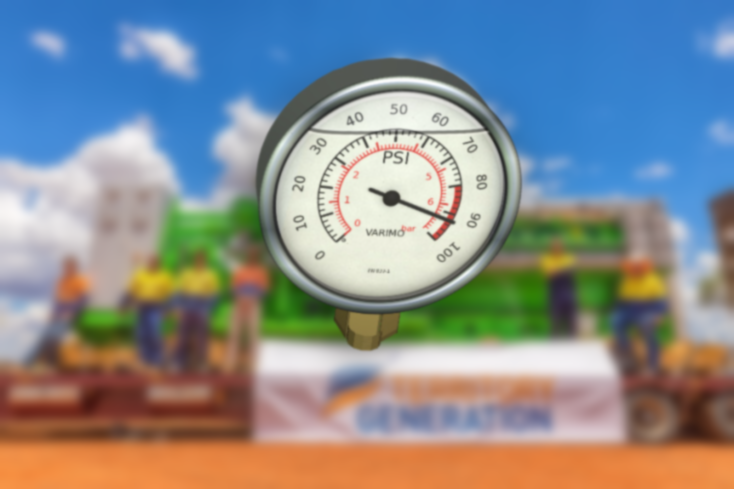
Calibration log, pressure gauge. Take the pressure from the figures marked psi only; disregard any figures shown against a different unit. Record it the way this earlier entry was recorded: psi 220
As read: psi 92
